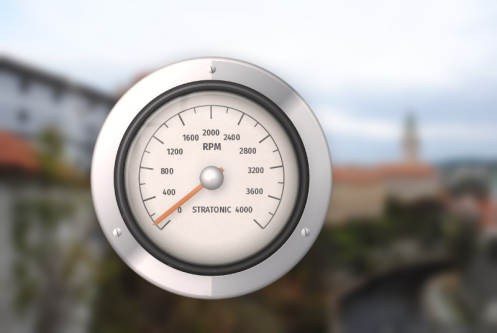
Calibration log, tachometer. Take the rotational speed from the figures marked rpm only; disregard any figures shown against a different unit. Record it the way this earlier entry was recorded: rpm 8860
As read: rpm 100
